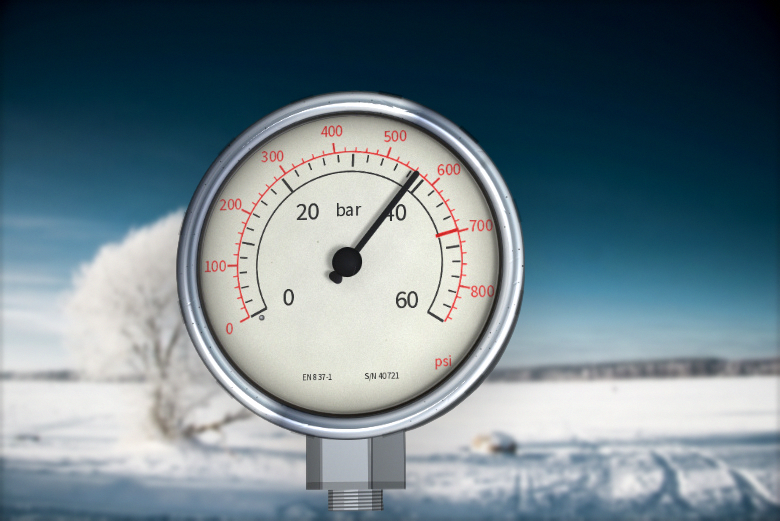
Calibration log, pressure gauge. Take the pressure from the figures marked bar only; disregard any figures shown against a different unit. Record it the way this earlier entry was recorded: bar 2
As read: bar 39
